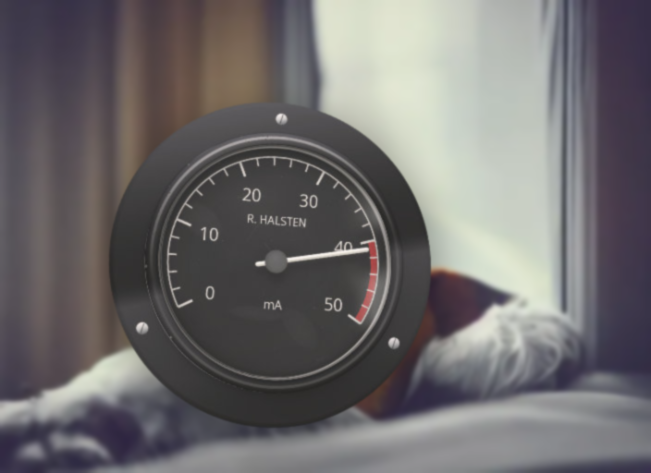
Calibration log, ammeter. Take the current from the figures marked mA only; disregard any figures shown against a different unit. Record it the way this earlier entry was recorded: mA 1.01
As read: mA 41
